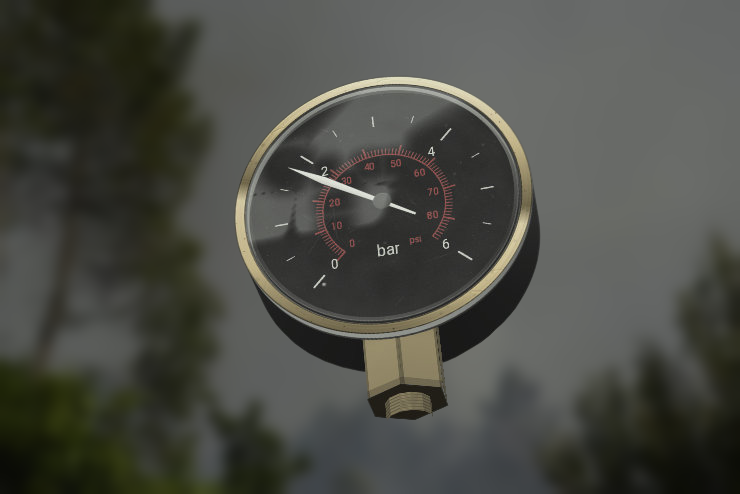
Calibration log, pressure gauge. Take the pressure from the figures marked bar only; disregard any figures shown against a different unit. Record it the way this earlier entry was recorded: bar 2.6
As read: bar 1.75
